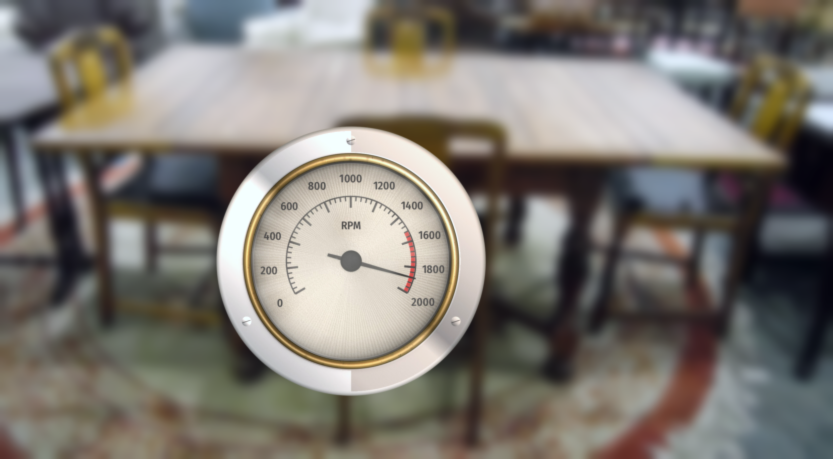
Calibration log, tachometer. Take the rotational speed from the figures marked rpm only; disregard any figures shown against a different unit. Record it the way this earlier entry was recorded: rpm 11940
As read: rpm 1880
